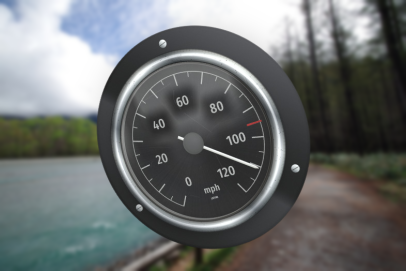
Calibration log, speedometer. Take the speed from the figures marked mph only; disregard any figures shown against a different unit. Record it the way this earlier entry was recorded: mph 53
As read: mph 110
